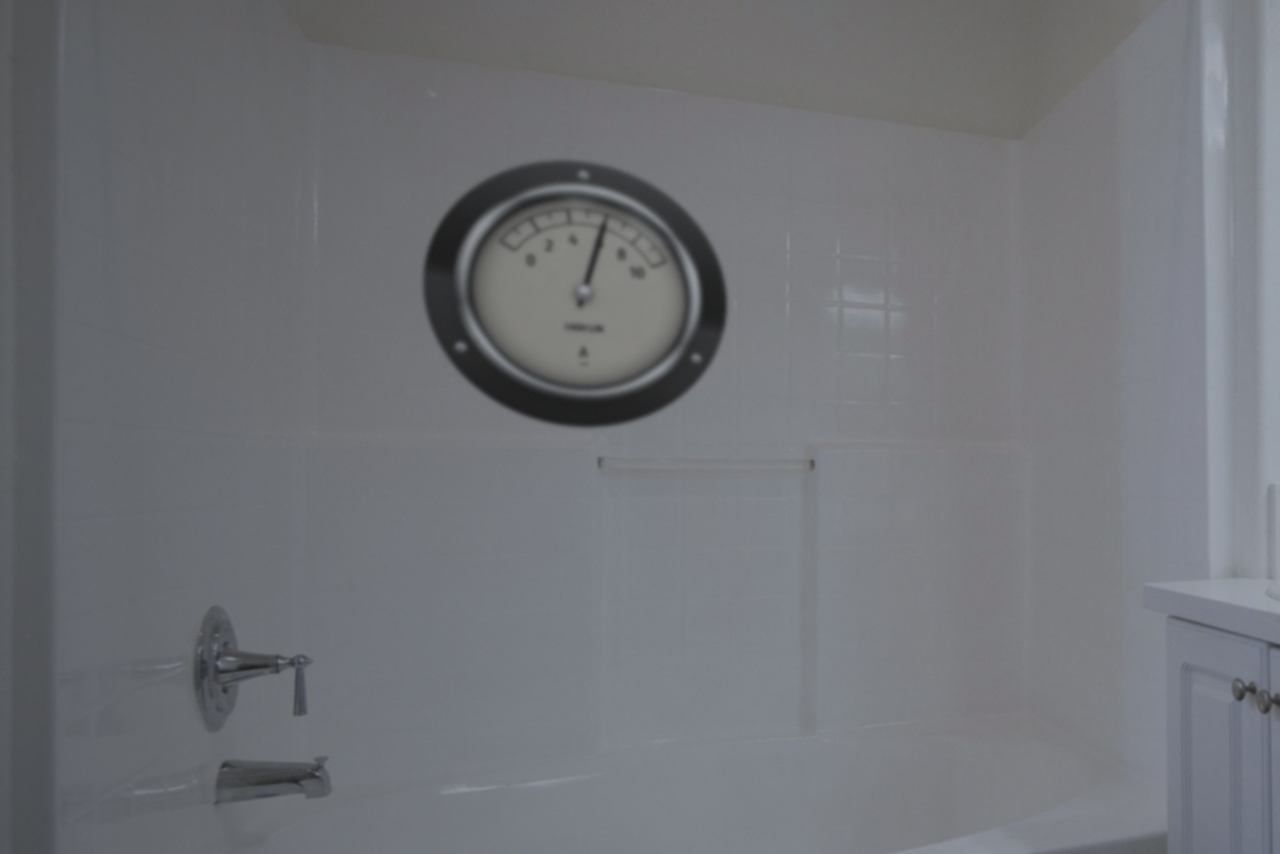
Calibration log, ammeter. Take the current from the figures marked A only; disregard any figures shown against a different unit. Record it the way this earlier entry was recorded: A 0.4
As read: A 6
